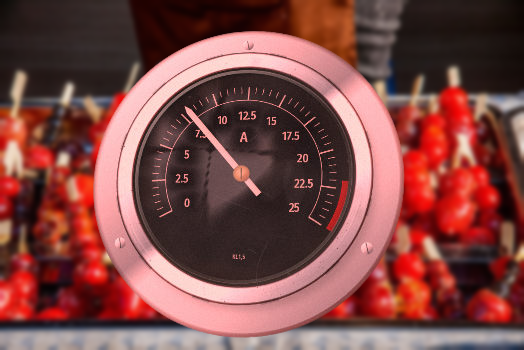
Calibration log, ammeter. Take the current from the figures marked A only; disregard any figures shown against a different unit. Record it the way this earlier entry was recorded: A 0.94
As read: A 8
